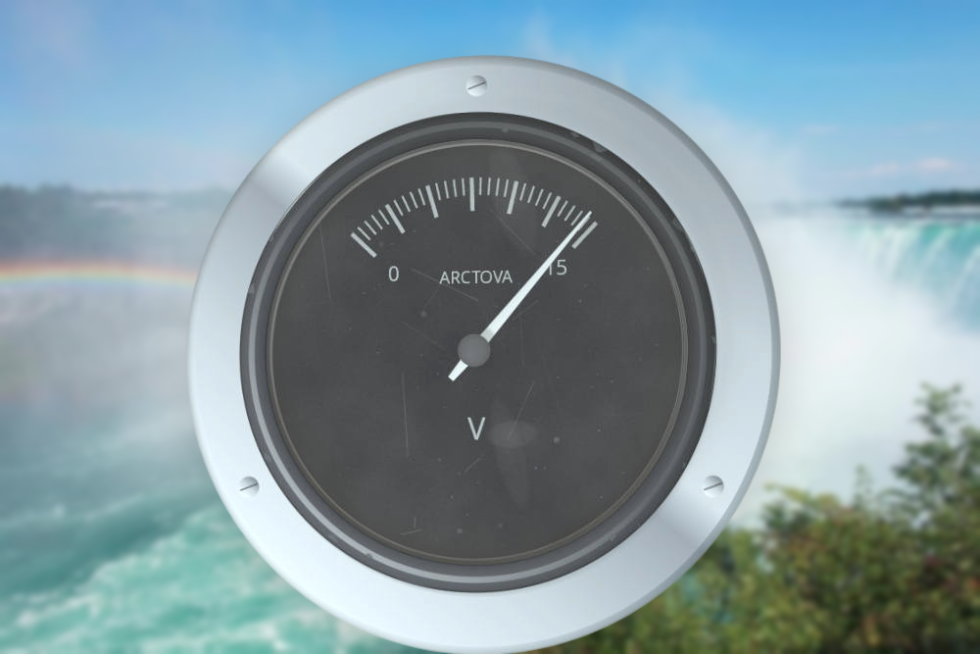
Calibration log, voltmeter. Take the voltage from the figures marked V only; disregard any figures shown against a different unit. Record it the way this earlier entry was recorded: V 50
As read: V 14.5
